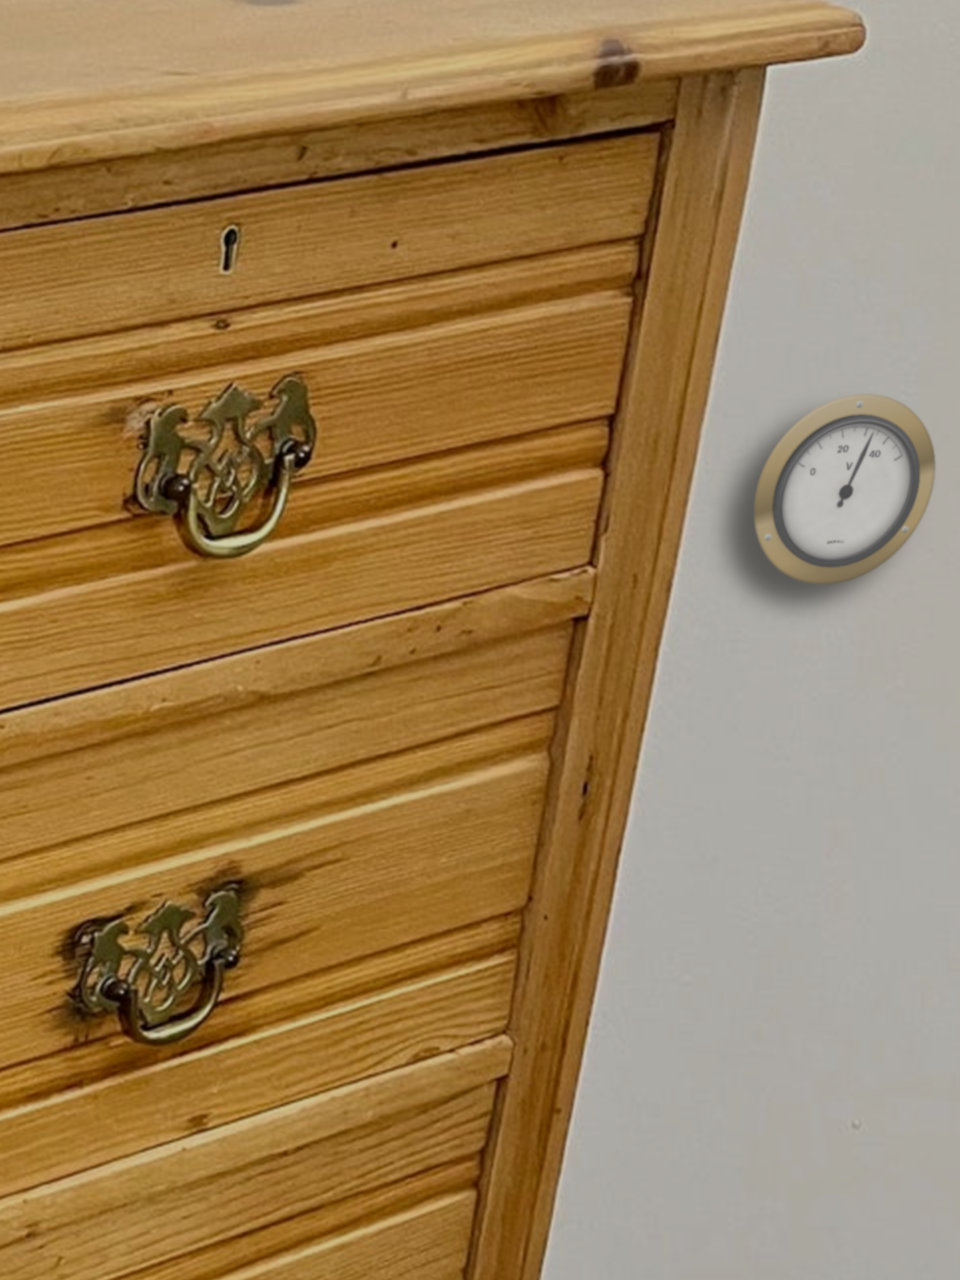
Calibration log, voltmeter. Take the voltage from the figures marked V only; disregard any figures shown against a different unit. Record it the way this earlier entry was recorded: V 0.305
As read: V 32.5
